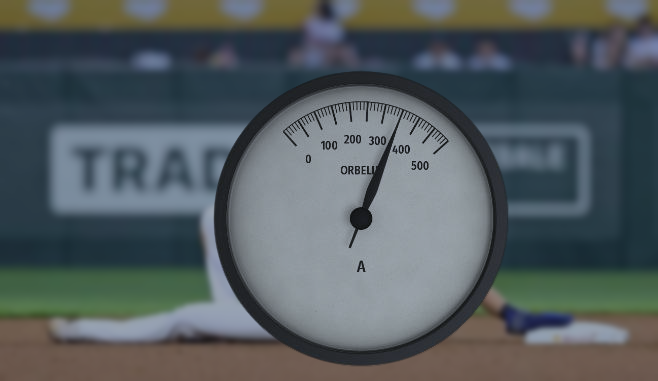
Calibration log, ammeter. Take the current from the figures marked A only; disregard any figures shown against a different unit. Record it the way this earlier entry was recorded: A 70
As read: A 350
